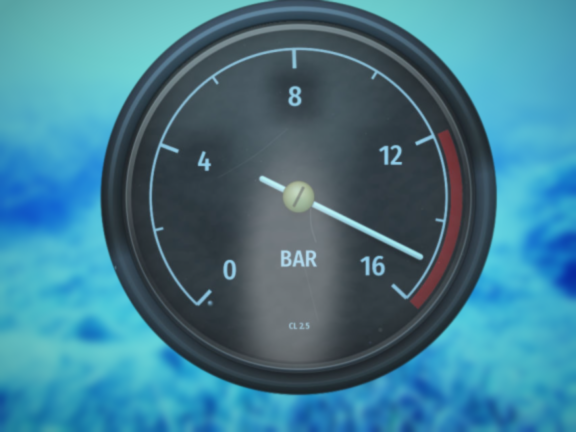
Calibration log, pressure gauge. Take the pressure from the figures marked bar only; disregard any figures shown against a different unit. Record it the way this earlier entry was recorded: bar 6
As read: bar 15
